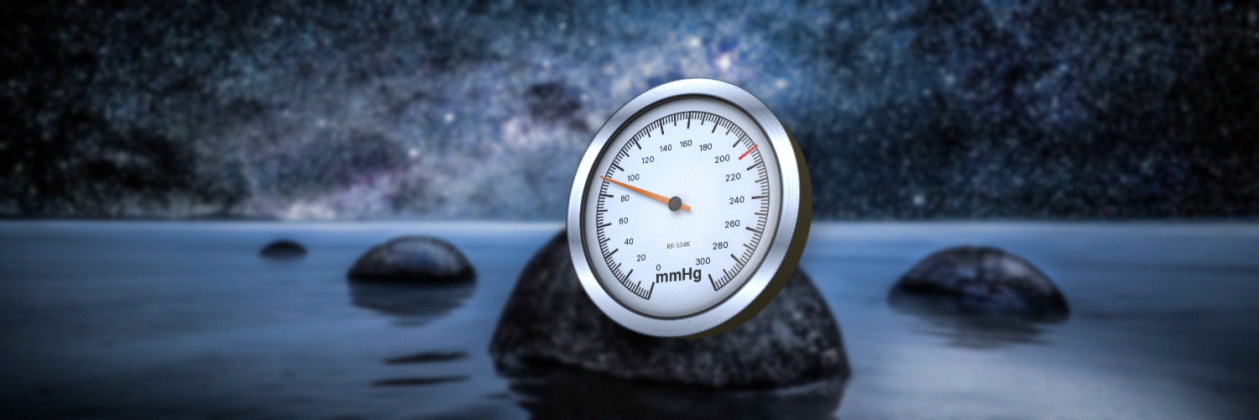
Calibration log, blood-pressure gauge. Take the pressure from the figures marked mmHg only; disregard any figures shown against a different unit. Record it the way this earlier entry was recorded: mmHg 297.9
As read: mmHg 90
